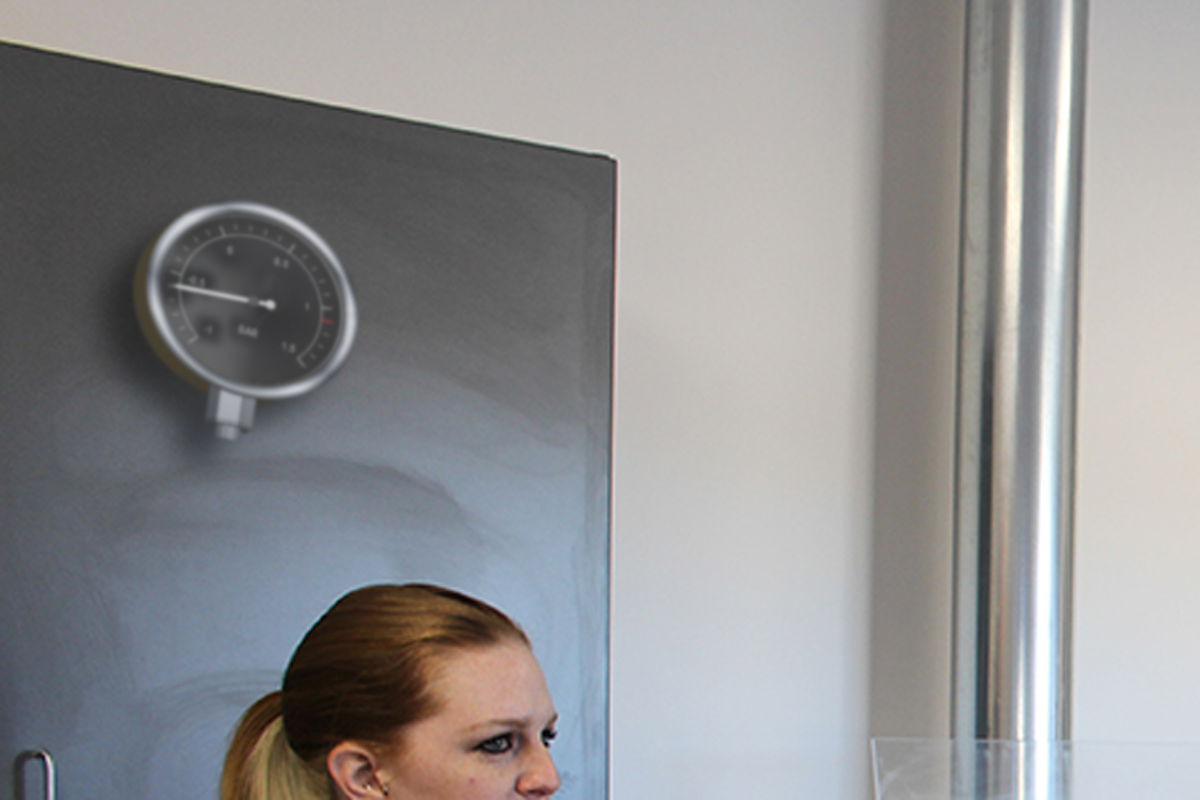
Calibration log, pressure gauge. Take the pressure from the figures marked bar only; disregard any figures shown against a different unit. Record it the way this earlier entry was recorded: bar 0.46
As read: bar -0.6
